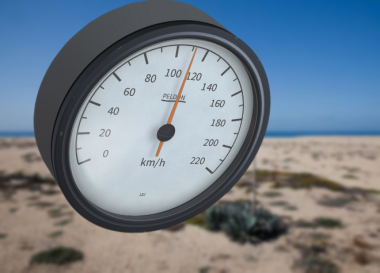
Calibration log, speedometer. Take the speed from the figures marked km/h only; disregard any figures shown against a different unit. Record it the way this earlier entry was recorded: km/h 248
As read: km/h 110
